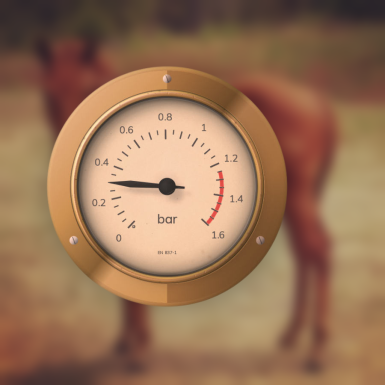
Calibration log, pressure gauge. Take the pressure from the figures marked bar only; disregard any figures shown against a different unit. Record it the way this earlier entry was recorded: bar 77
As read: bar 0.3
